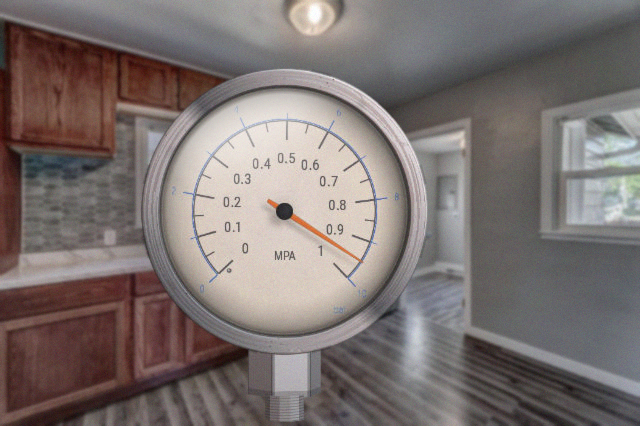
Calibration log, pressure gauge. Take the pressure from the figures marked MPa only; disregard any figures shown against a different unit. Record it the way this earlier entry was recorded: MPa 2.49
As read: MPa 0.95
